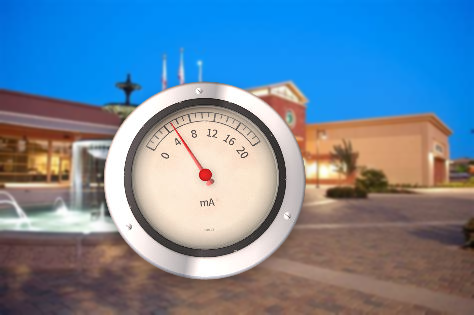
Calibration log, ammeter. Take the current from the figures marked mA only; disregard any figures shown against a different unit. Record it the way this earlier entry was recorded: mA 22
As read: mA 5
